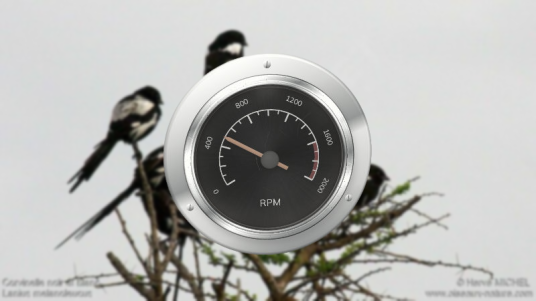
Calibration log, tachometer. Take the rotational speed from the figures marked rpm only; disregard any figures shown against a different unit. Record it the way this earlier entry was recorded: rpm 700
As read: rpm 500
